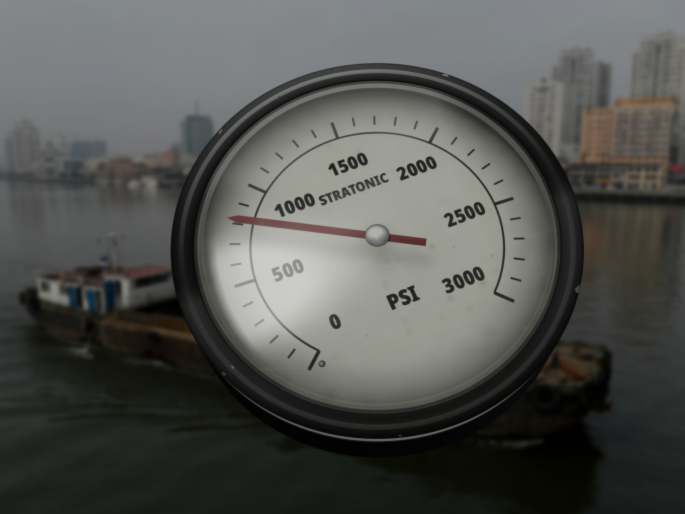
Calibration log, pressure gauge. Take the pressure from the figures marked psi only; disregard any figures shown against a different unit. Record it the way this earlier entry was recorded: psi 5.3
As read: psi 800
